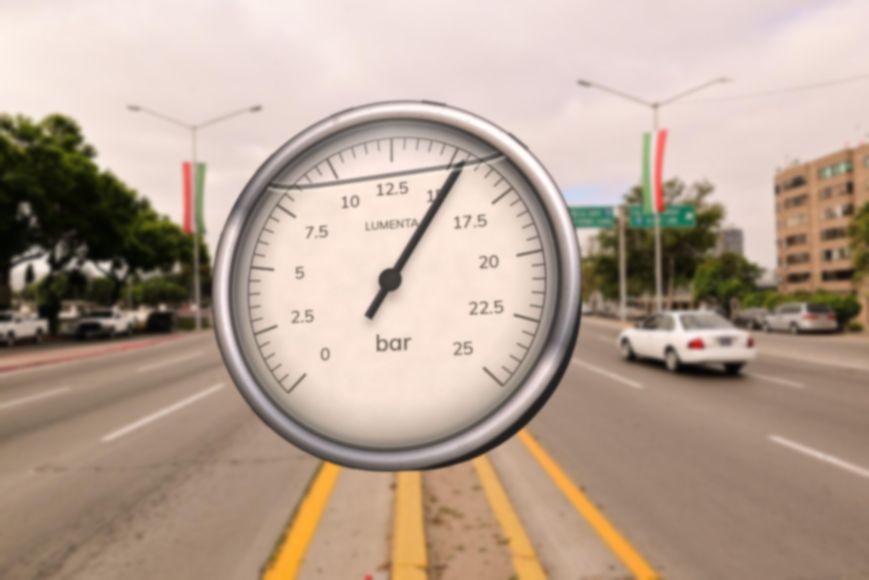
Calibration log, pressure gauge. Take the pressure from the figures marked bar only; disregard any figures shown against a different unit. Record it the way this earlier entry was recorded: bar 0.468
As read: bar 15.5
